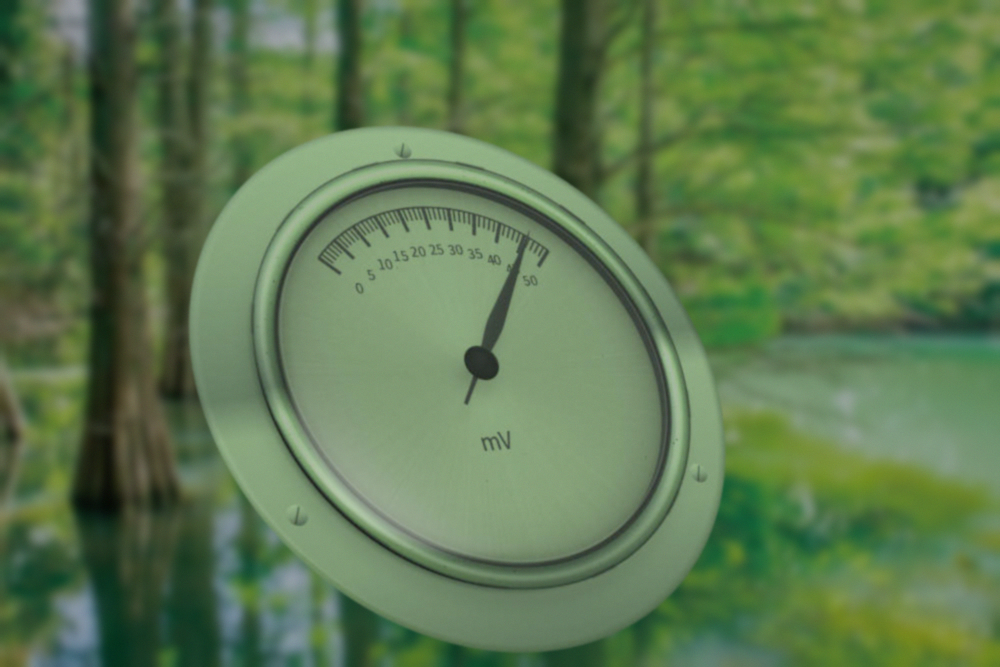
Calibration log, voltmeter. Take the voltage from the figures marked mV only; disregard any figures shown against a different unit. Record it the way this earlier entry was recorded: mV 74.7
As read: mV 45
